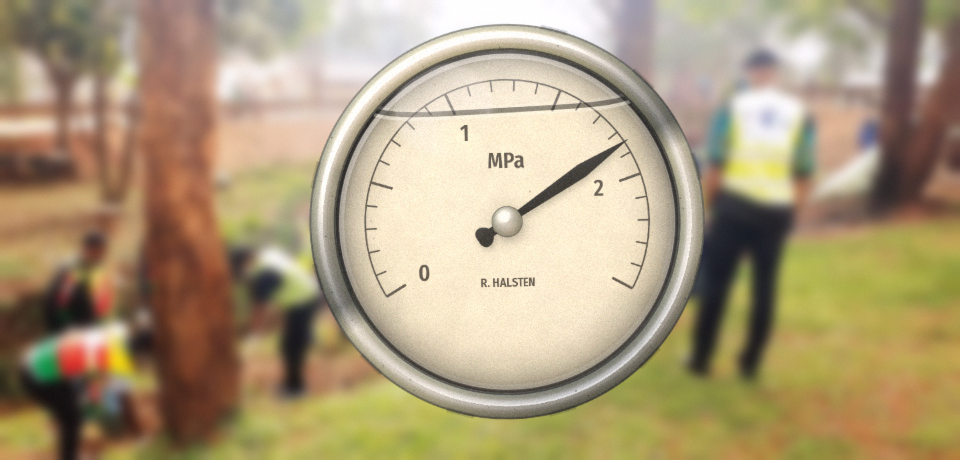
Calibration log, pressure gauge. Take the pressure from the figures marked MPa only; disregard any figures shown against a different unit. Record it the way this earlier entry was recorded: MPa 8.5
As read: MPa 1.85
